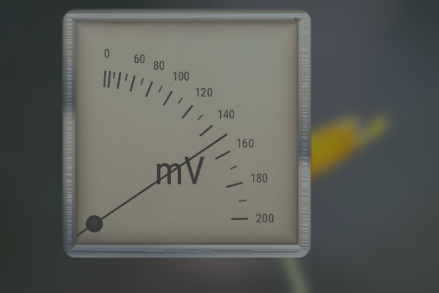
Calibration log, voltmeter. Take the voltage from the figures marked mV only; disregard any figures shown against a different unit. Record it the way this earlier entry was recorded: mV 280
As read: mV 150
